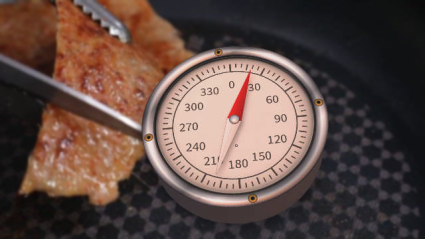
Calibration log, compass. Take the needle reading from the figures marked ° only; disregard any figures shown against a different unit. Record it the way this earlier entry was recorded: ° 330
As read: ° 20
